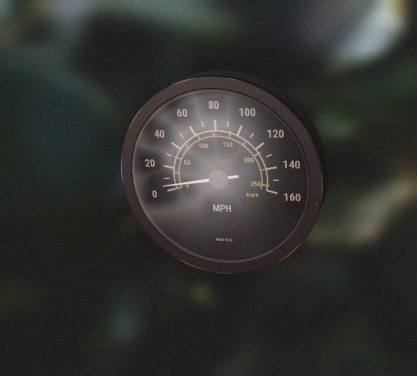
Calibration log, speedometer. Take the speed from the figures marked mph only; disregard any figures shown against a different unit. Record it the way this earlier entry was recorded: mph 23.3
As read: mph 5
